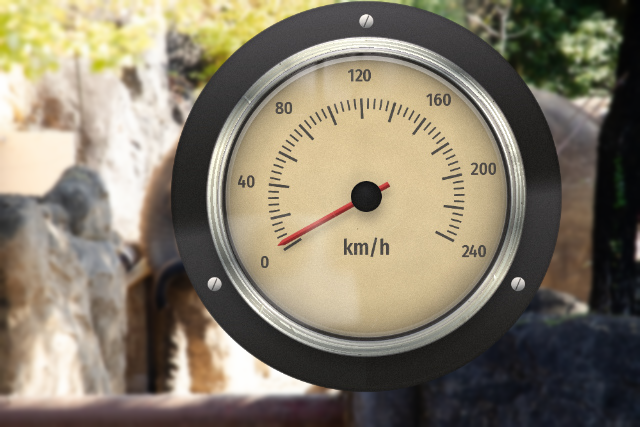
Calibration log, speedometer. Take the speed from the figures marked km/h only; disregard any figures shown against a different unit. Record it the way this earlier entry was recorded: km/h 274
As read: km/h 4
